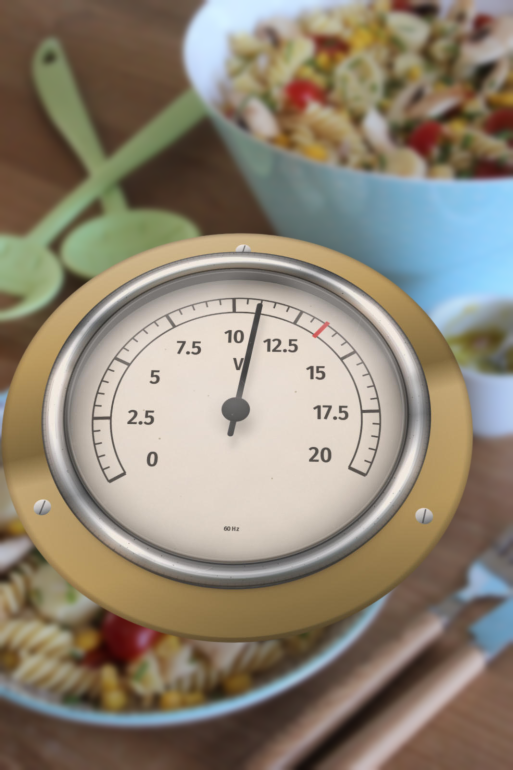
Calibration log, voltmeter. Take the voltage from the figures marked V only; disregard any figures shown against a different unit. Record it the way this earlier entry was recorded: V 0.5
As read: V 11
